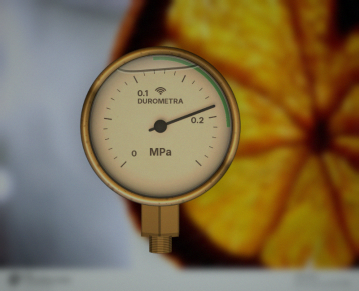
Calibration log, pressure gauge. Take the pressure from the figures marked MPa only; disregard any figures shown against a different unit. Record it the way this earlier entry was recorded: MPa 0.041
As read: MPa 0.19
